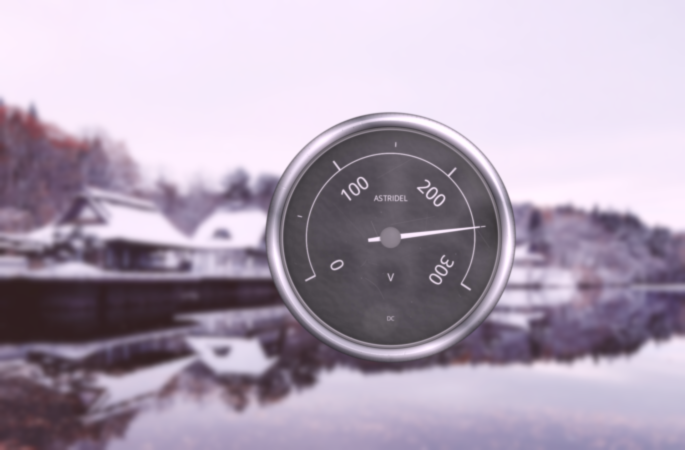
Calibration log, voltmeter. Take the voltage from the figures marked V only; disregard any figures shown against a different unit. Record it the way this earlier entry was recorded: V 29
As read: V 250
